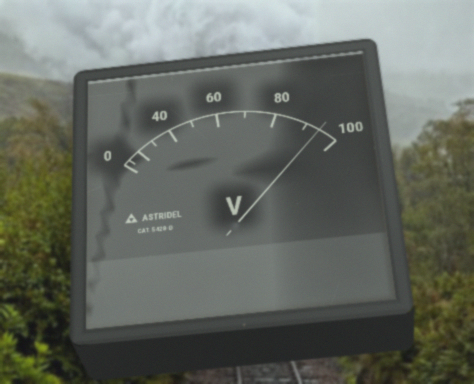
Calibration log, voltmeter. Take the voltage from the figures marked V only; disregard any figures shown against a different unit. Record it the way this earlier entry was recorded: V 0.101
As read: V 95
